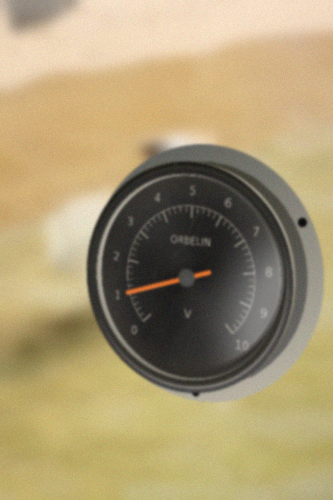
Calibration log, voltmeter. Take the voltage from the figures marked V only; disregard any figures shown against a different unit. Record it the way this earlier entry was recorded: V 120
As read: V 1
